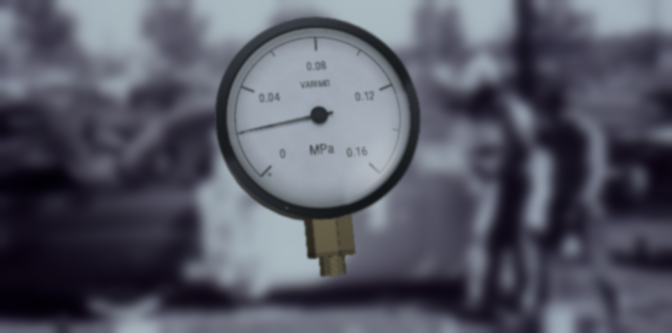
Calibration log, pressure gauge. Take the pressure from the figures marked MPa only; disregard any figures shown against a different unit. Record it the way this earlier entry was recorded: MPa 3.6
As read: MPa 0.02
